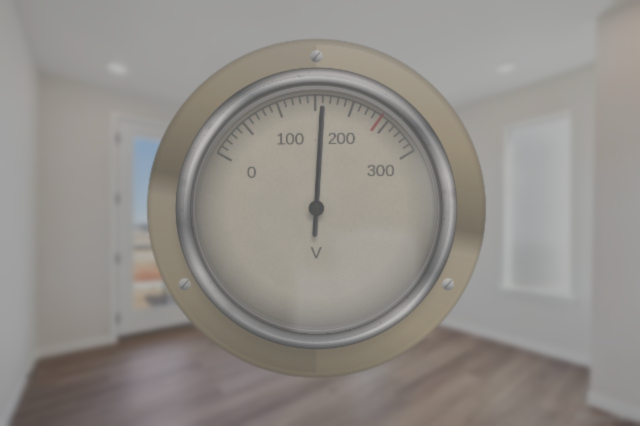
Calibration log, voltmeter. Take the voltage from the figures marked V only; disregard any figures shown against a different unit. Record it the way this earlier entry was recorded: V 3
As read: V 160
